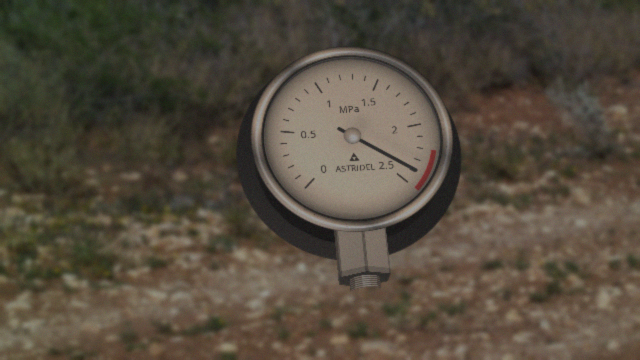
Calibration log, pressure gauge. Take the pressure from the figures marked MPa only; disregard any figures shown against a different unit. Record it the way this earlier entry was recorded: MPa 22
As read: MPa 2.4
